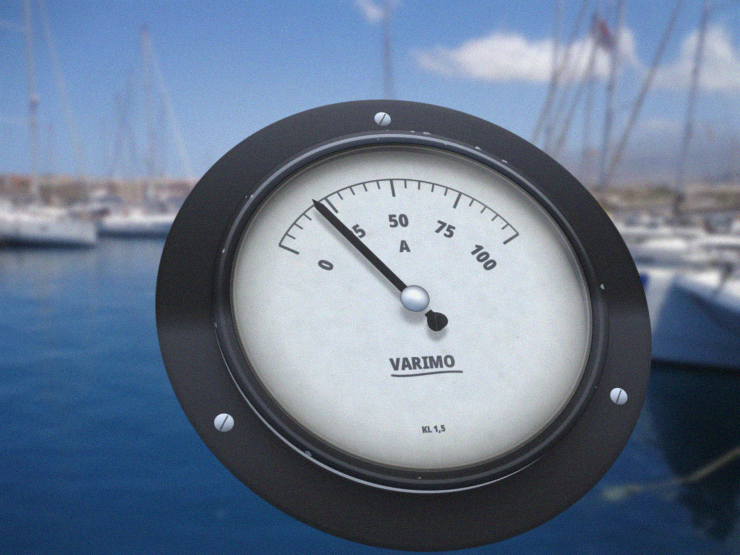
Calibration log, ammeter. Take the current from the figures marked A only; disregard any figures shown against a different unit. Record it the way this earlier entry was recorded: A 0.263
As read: A 20
